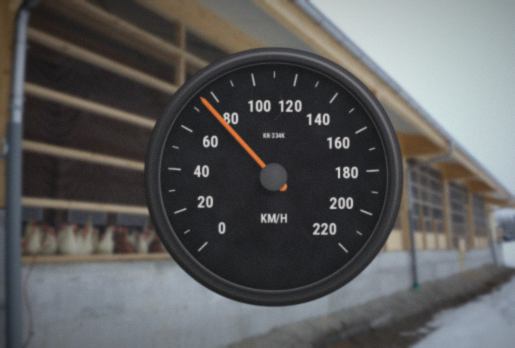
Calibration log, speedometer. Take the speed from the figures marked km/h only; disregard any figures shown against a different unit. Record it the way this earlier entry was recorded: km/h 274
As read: km/h 75
